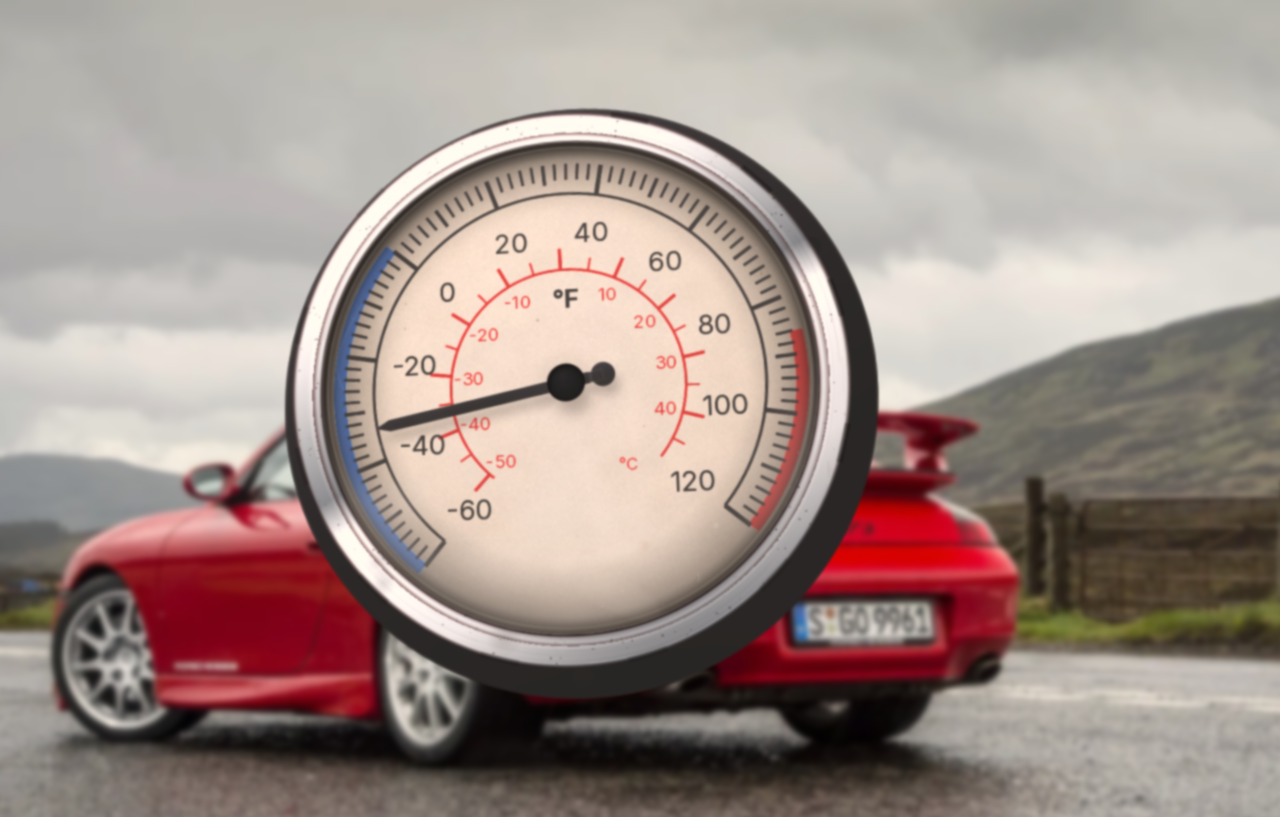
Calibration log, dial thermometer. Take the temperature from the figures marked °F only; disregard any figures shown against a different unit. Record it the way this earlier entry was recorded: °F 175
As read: °F -34
